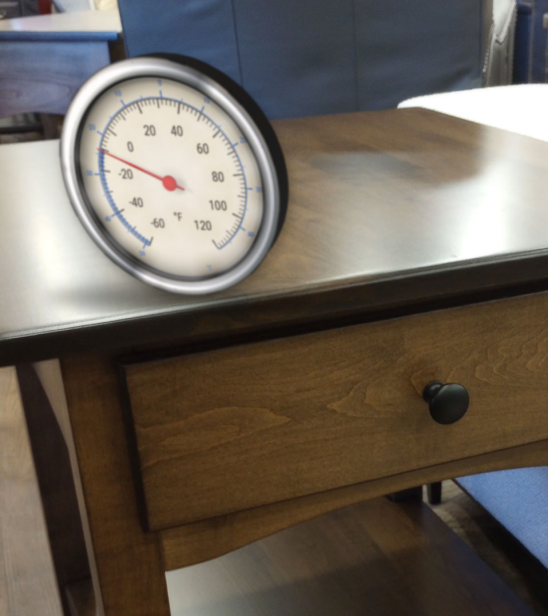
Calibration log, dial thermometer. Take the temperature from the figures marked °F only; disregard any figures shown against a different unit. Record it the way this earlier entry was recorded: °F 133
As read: °F -10
